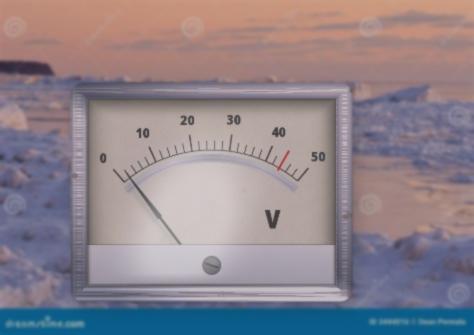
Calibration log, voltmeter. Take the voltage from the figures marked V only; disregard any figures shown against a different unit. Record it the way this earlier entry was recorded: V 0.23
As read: V 2
